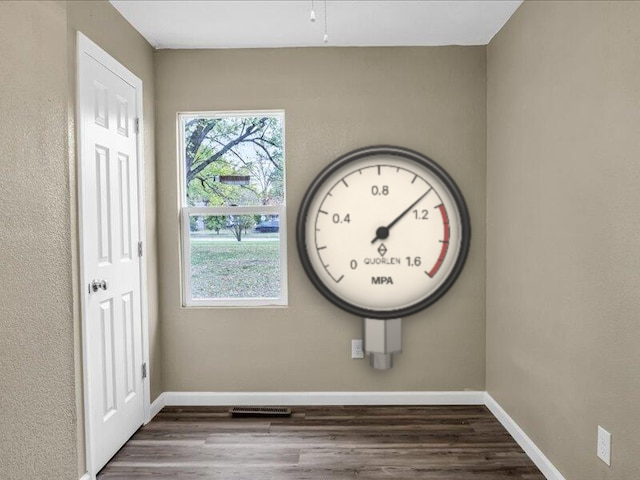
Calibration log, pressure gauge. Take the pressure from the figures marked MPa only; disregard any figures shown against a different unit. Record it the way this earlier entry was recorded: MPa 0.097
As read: MPa 1.1
